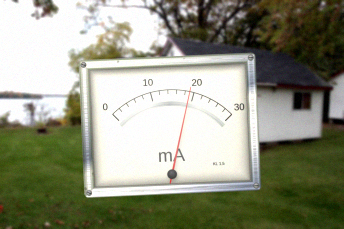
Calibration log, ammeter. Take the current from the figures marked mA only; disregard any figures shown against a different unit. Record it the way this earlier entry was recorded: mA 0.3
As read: mA 19
